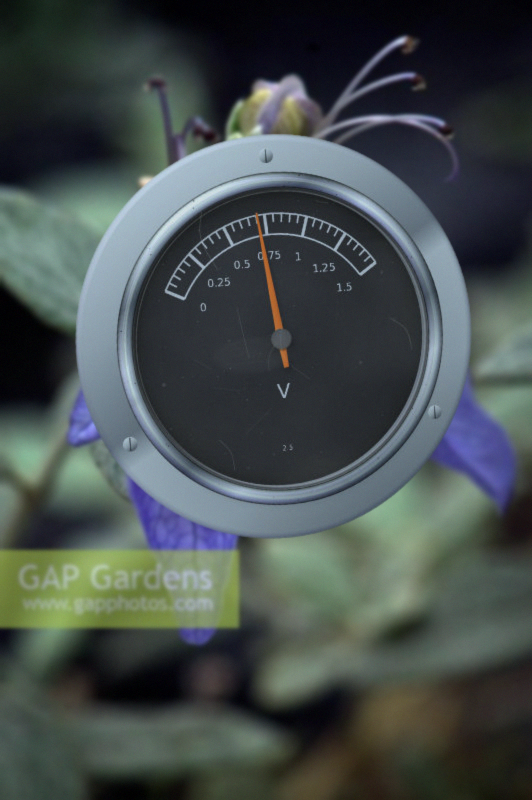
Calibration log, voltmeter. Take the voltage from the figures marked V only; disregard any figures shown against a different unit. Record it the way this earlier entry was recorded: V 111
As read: V 0.7
